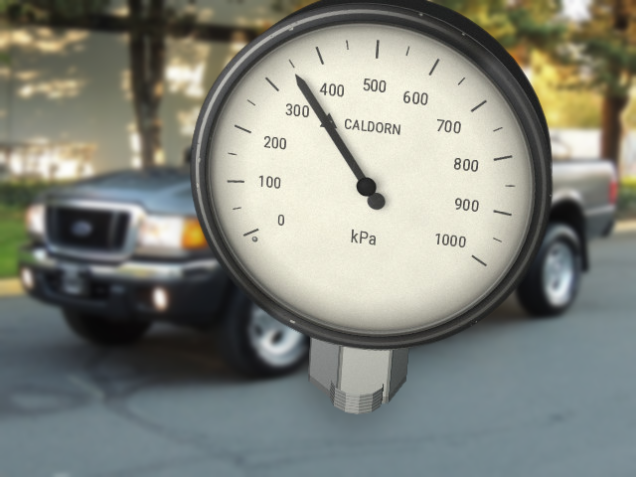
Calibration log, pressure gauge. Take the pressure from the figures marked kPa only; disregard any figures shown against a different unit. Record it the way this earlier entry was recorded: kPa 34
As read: kPa 350
